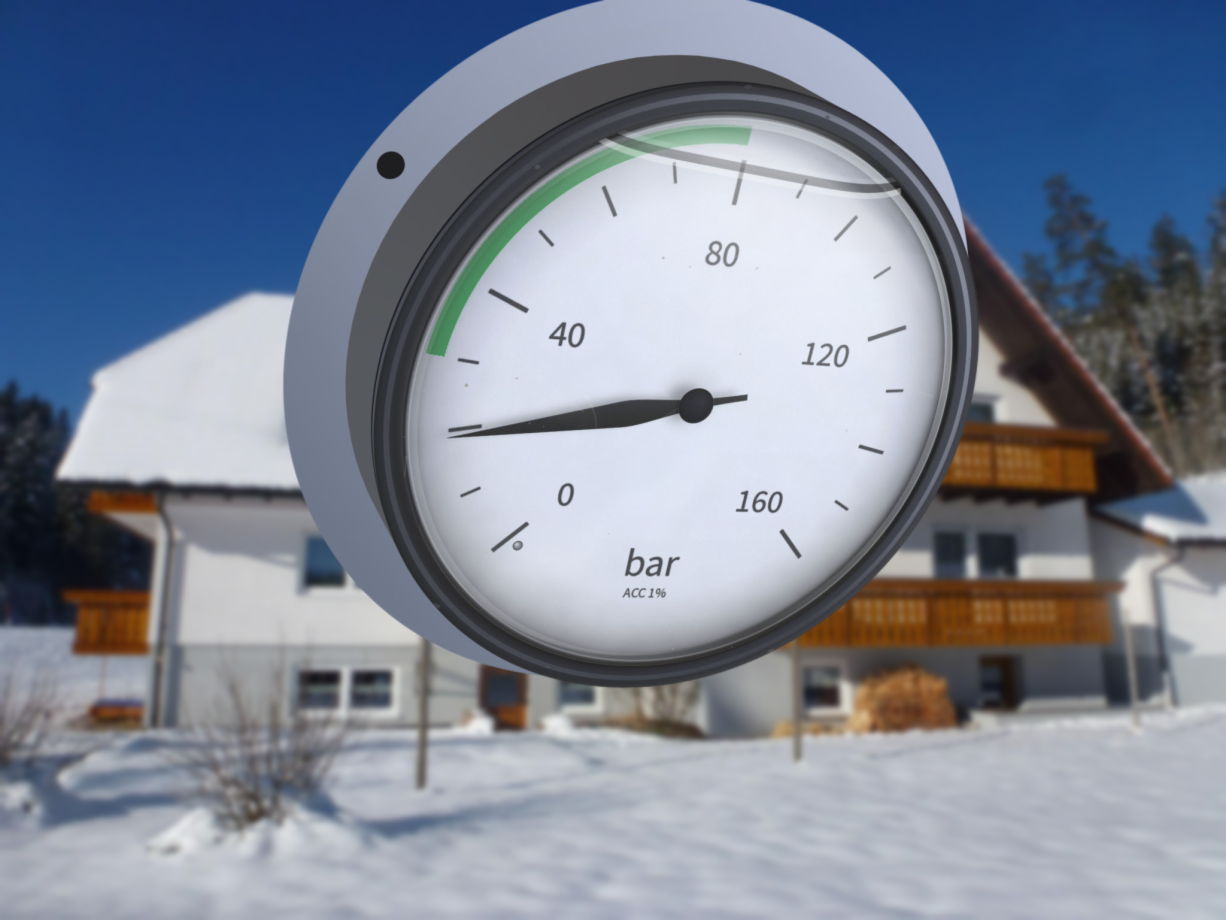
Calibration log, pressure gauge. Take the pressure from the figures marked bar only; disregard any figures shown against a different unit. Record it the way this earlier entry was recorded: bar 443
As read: bar 20
